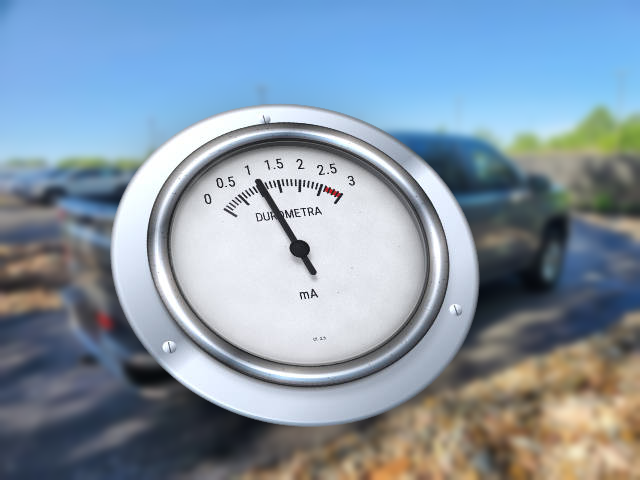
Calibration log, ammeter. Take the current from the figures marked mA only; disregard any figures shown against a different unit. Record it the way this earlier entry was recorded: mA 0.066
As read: mA 1
